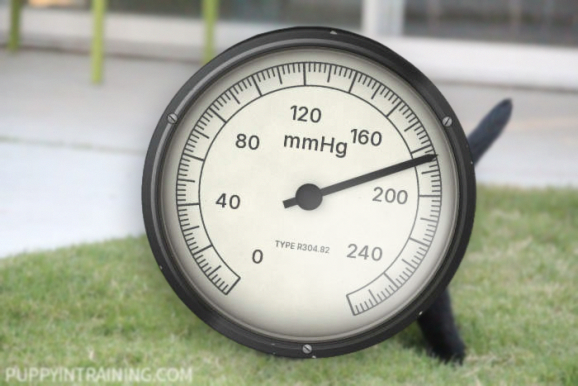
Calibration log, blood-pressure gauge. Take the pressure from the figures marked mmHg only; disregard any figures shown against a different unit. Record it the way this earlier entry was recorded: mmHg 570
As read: mmHg 184
